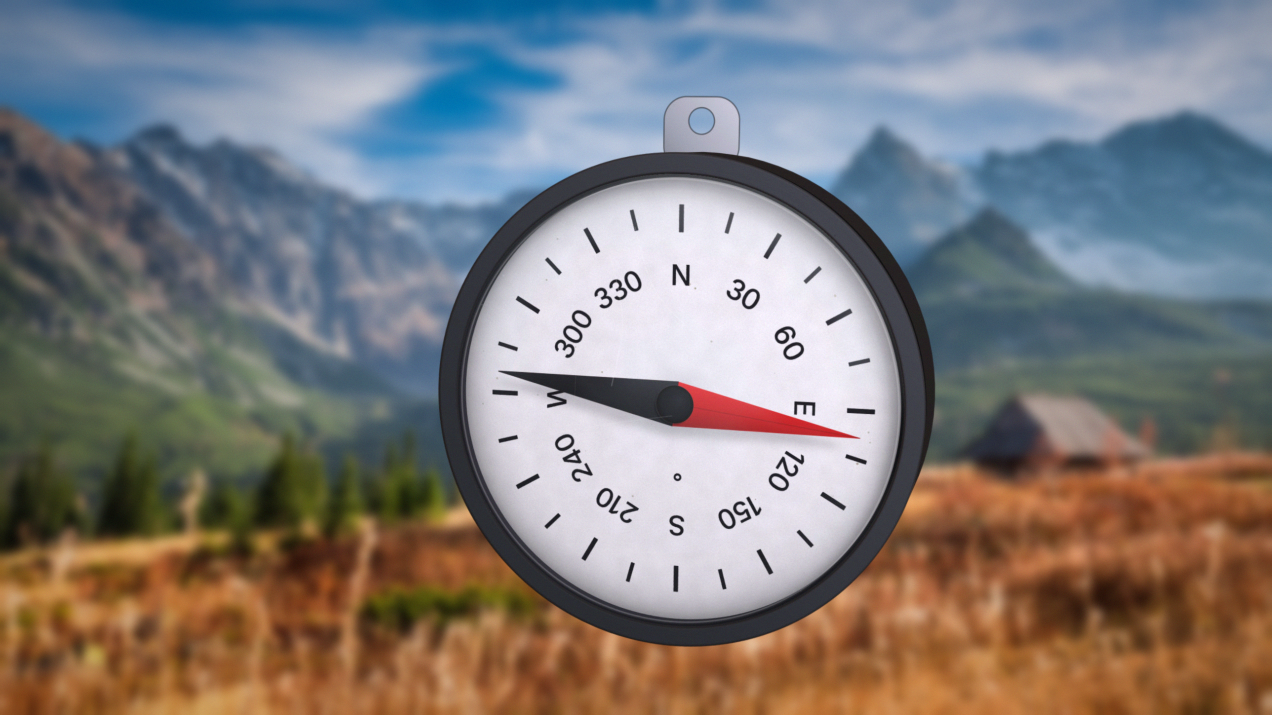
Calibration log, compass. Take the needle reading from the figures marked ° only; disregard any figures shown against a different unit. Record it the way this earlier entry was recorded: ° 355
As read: ° 97.5
